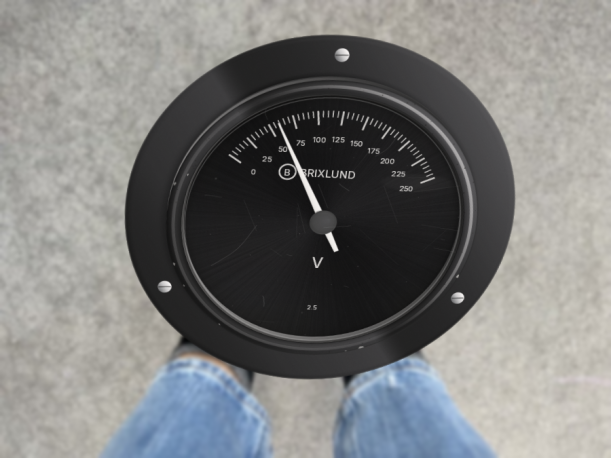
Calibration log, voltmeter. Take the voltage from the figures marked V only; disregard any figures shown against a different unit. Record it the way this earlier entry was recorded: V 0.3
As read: V 60
